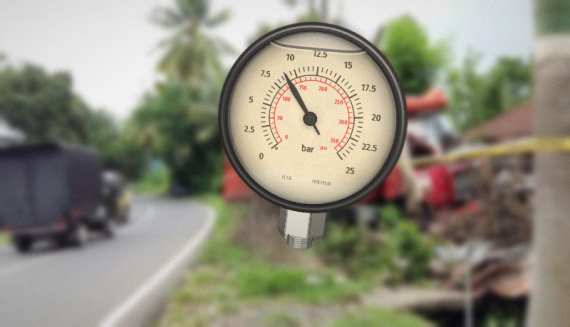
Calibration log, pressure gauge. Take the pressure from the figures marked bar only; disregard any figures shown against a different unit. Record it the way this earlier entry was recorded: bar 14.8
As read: bar 9
